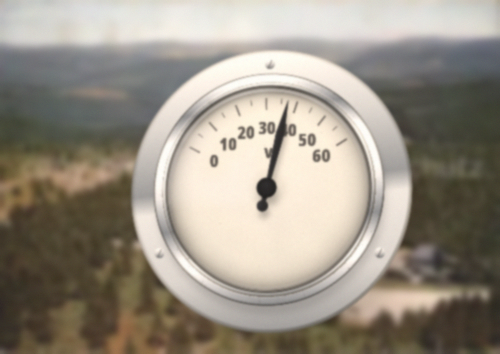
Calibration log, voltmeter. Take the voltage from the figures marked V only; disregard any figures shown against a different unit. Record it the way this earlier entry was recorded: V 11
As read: V 37.5
